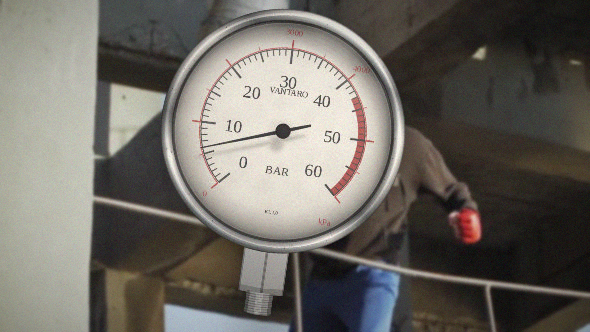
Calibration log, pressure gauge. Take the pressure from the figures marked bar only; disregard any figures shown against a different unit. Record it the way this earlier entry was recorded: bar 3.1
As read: bar 6
